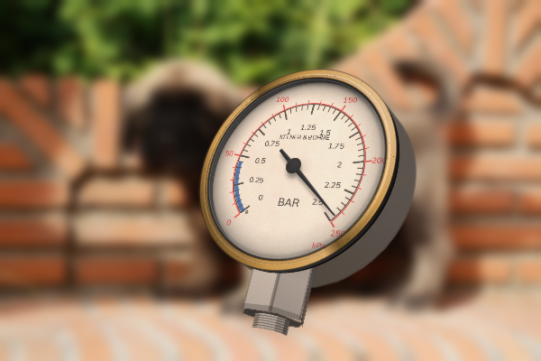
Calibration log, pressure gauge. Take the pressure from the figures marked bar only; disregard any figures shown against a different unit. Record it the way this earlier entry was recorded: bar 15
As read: bar 2.45
